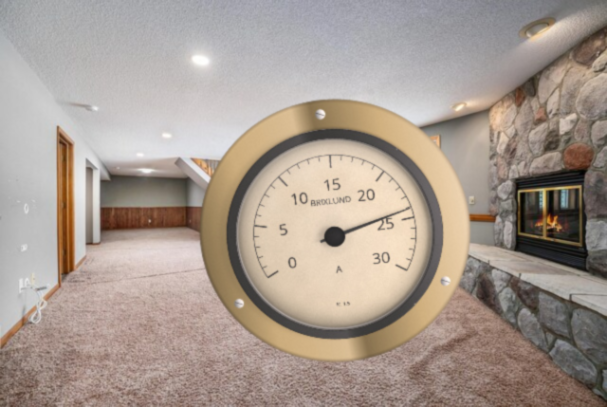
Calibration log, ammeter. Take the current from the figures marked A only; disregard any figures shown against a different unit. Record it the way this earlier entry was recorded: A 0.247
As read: A 24
